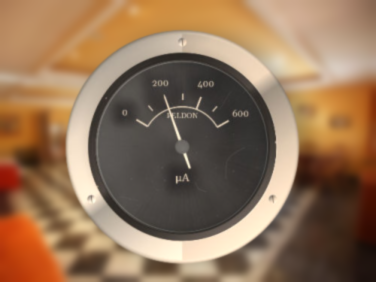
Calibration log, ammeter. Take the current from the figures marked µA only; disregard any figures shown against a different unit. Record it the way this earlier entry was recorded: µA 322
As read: µA 200
